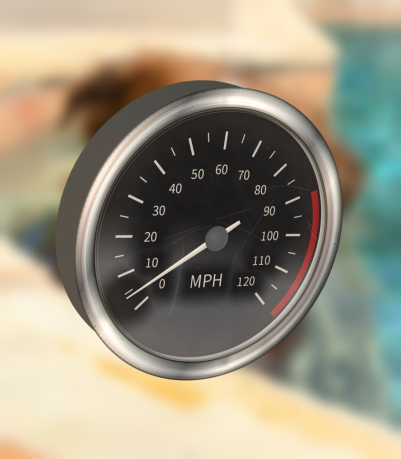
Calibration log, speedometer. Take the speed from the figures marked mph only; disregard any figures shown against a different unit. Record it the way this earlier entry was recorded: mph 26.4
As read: mph 5
